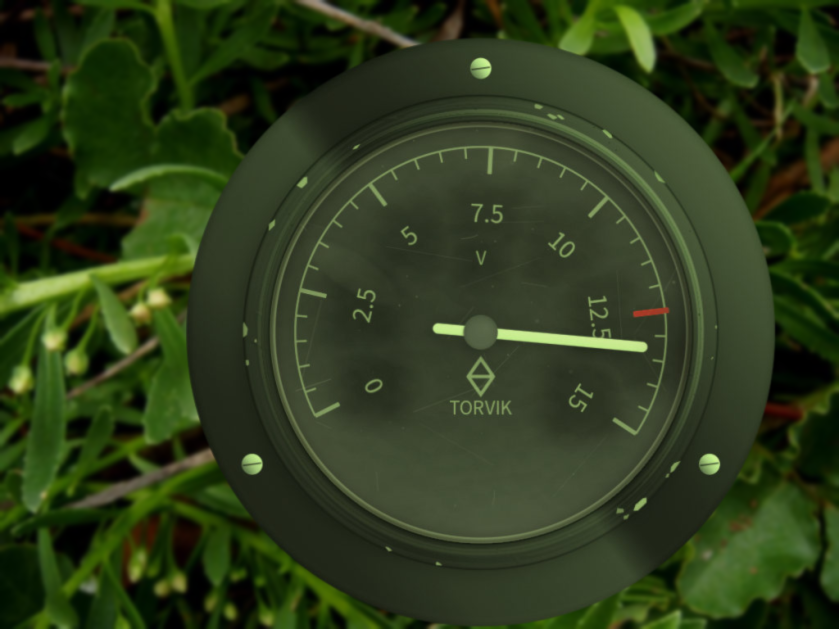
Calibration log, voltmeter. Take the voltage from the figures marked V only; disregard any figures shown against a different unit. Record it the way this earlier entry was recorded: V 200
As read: V 13.25
